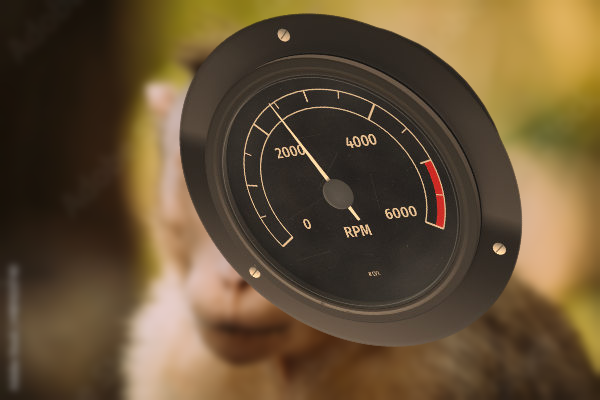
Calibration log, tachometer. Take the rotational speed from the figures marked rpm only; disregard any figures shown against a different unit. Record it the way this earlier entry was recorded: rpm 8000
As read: rpm 2500
